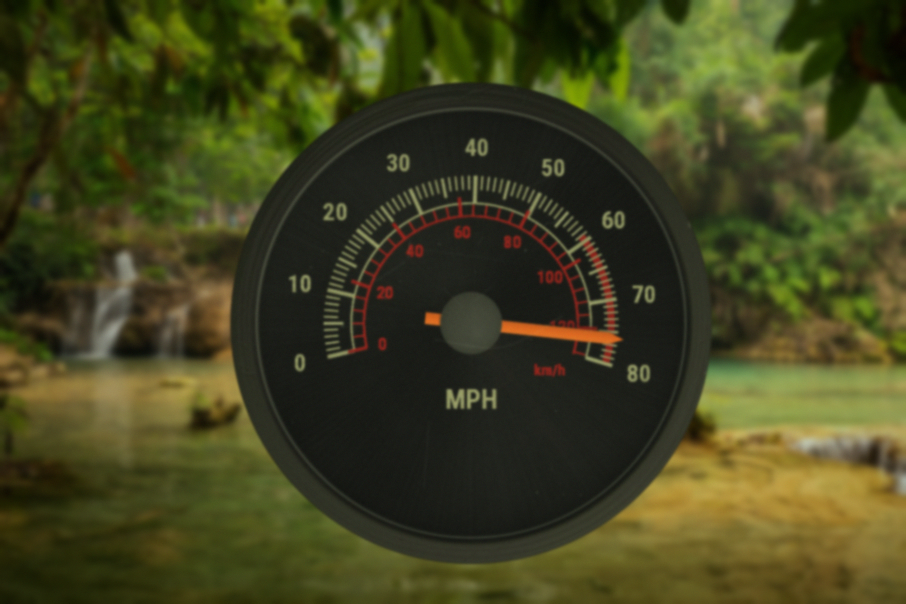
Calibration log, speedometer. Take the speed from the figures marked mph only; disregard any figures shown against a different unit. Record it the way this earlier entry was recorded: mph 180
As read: mph 76
